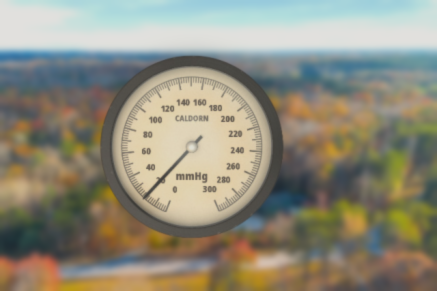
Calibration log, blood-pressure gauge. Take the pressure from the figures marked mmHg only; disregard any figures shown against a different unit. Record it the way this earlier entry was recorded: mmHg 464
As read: mmHg 20
